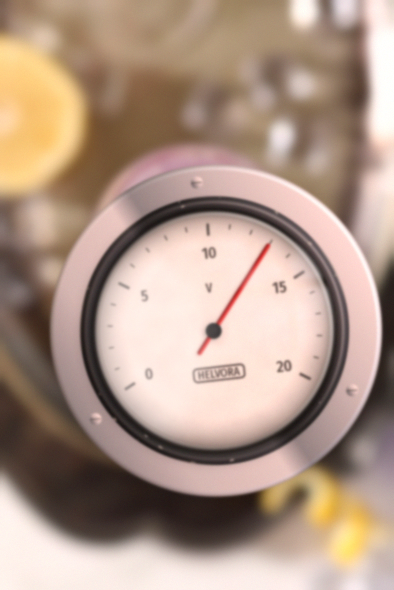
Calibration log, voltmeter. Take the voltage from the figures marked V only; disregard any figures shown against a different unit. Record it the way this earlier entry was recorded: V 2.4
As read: V 13
